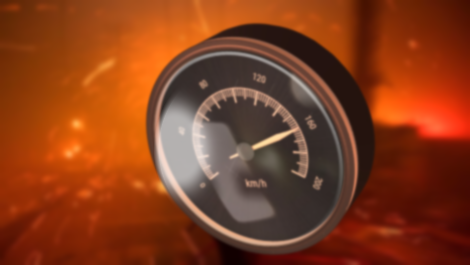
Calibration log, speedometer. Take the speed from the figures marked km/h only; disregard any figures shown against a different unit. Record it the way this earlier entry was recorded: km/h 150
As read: km/h 160
